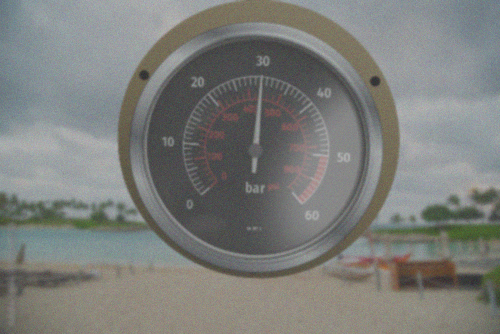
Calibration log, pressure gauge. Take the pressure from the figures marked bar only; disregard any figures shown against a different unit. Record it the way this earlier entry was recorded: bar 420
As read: bar 30
